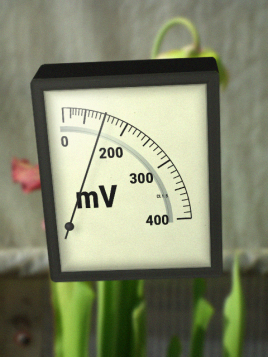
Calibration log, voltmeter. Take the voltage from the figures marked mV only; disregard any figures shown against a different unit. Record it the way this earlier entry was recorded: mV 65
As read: mV 150
